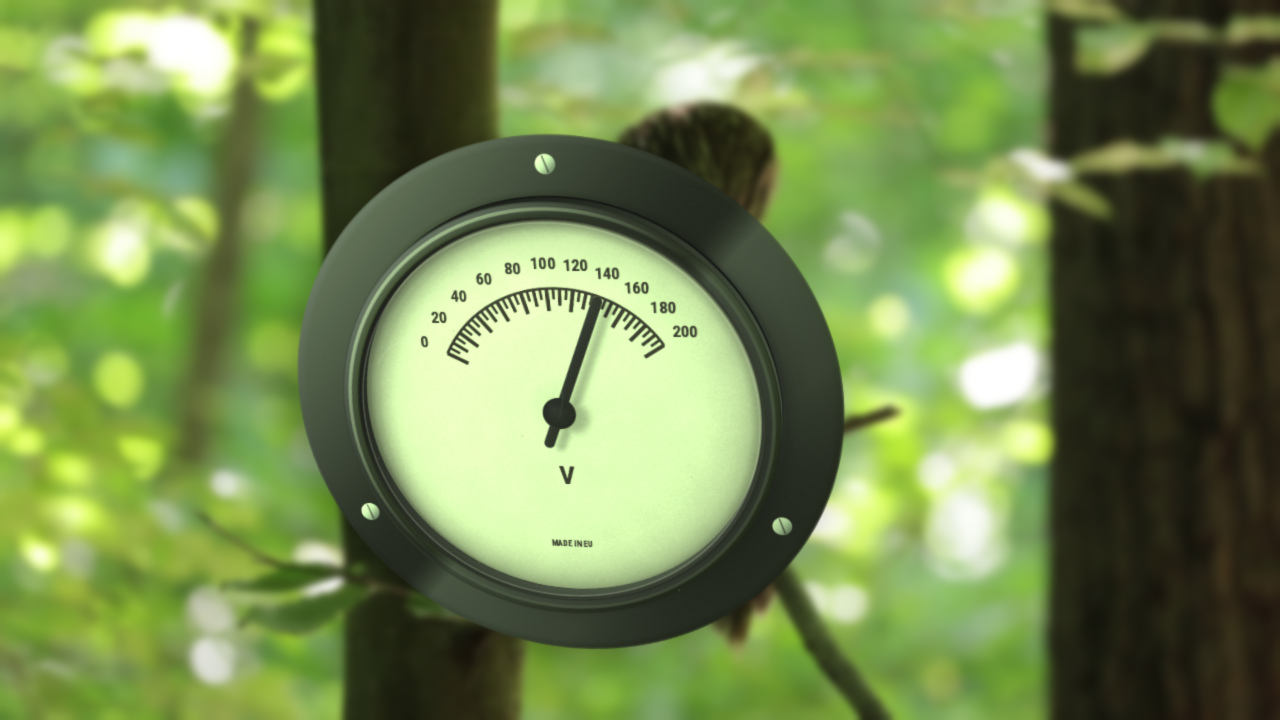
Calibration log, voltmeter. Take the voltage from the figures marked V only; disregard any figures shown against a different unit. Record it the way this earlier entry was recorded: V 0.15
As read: V 140
